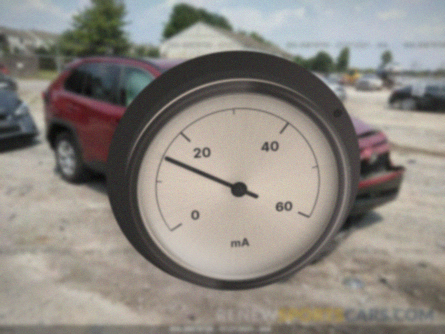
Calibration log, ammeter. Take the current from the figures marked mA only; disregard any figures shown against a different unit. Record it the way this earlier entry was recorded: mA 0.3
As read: mA 15
